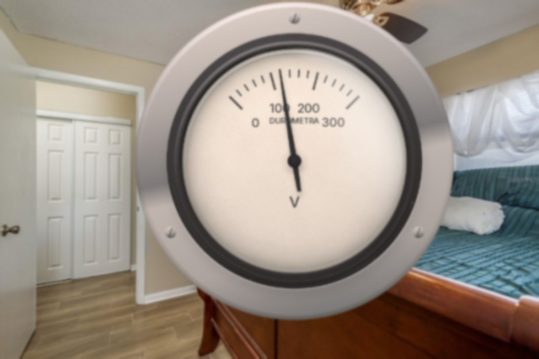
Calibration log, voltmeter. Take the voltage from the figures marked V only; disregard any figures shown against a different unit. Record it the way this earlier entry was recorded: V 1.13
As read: V 120
